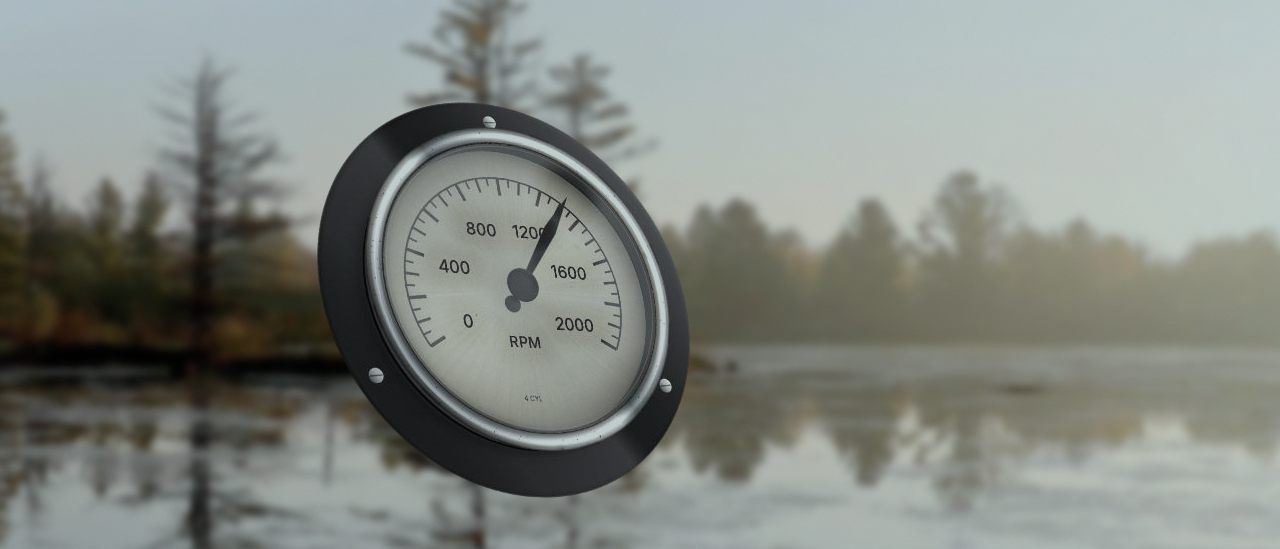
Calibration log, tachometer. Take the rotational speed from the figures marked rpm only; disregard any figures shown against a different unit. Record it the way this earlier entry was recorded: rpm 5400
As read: rpm 1300
